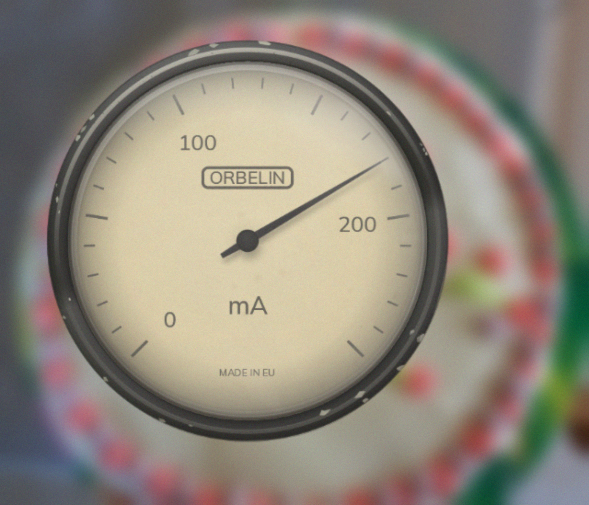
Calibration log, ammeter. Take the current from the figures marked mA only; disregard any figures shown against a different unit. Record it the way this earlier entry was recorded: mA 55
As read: mA 180
